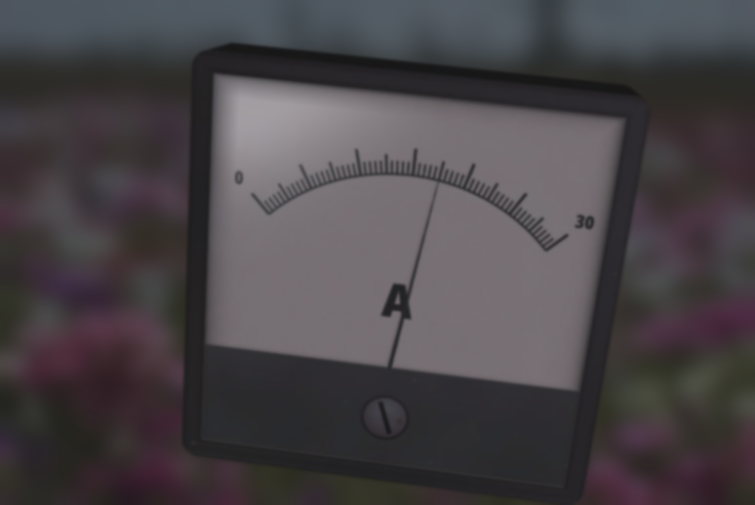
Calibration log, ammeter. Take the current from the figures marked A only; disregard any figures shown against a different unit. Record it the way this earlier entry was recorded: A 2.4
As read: A 17.5
